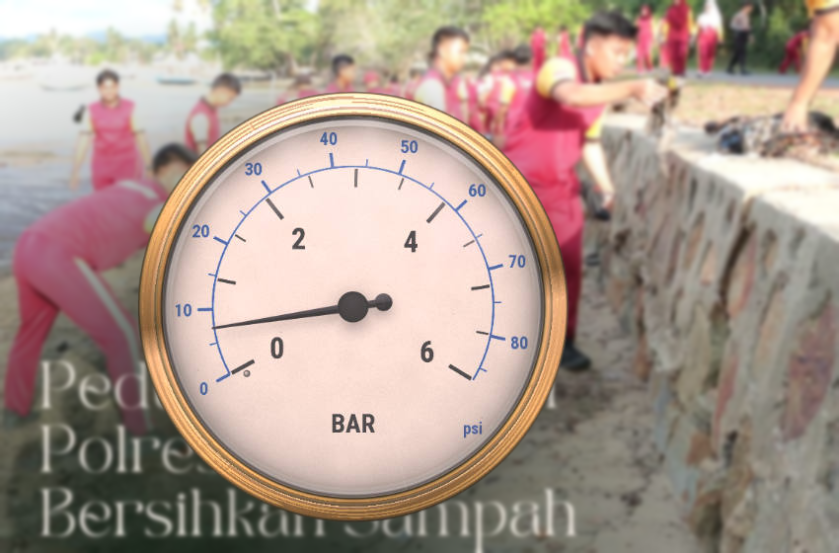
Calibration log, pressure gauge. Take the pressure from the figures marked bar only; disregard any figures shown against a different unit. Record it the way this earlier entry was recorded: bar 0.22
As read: bar 0.5
